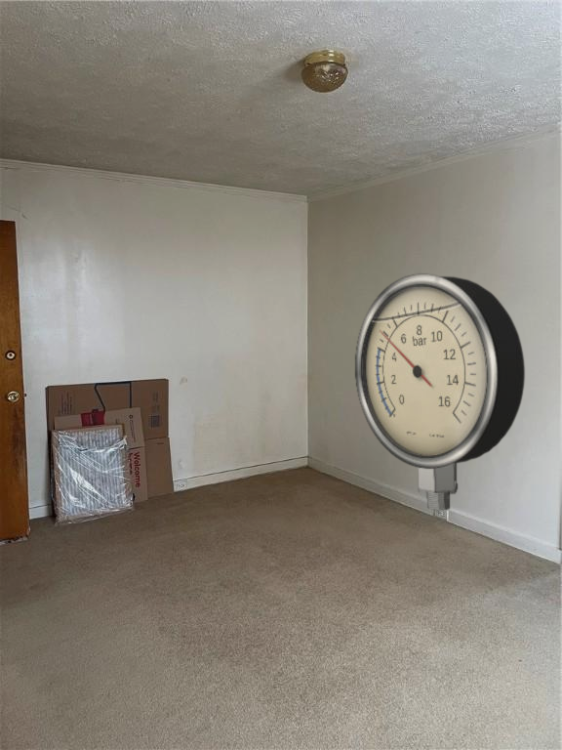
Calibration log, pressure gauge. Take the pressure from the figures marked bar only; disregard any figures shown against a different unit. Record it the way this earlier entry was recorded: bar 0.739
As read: bar 5
